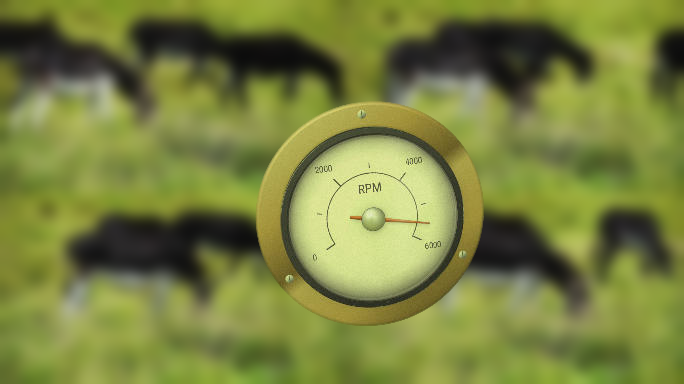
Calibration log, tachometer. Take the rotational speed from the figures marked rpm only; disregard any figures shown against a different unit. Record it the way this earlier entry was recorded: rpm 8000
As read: rpm 5500
